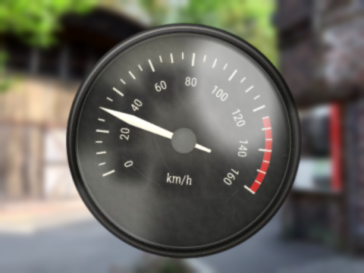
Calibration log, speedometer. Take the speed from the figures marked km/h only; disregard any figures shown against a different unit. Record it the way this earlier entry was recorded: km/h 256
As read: km/h 30
